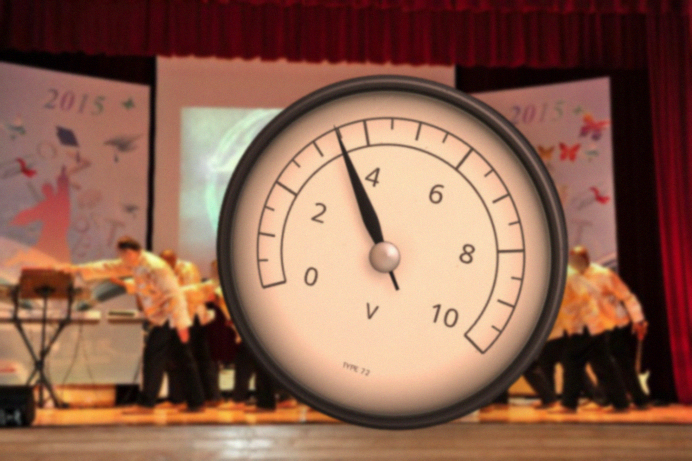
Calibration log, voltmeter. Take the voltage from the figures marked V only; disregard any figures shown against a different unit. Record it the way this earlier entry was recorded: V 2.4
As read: V 3.5
